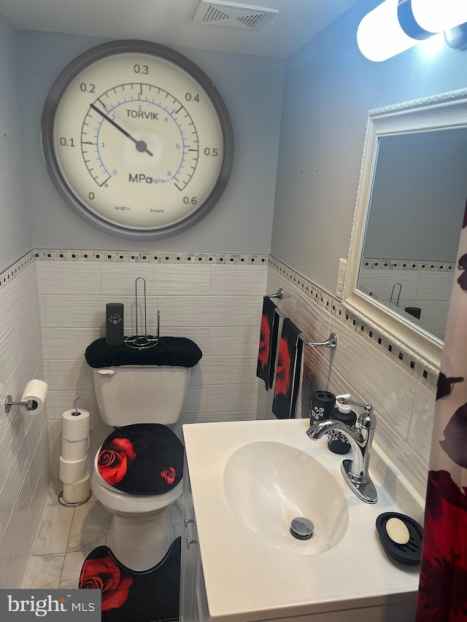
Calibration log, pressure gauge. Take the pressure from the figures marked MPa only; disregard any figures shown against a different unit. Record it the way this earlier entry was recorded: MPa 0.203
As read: MPa 0.18
